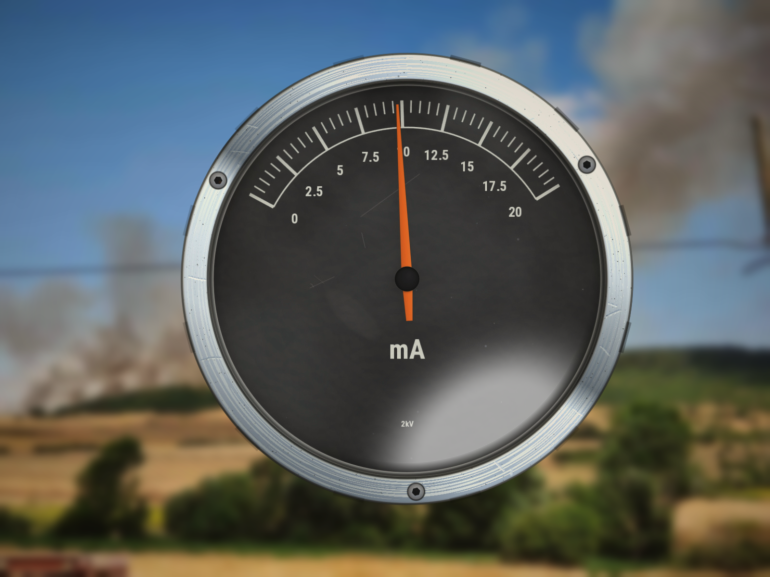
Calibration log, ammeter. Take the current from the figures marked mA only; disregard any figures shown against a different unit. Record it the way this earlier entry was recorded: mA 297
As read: mA 9.75
